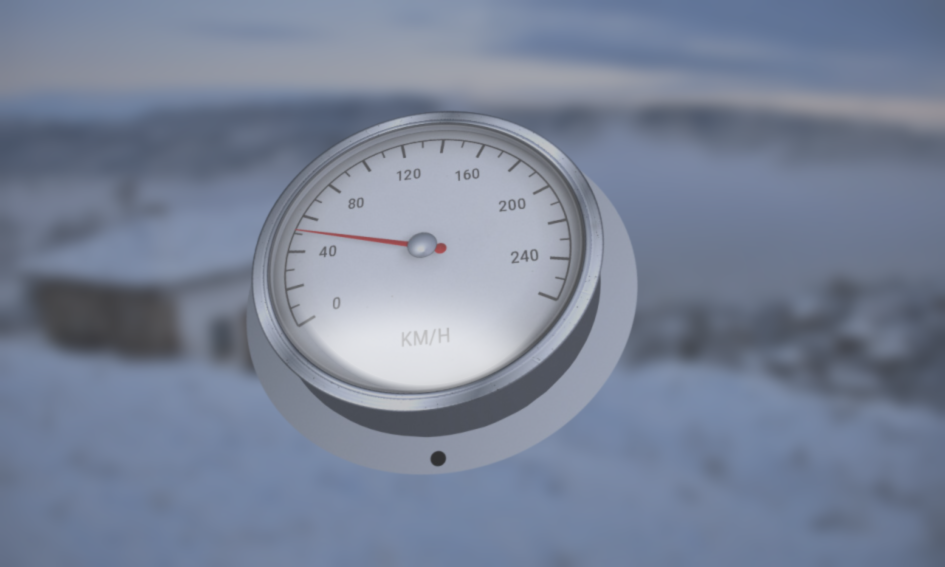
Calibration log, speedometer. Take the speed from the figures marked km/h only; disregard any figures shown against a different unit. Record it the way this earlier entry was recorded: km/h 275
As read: km/h 50
